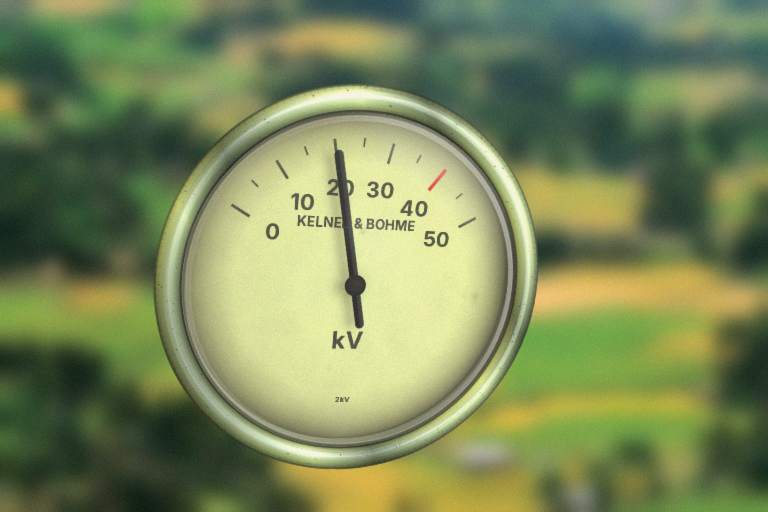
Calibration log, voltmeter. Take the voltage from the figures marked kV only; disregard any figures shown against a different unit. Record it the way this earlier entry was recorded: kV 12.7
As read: kV 20
